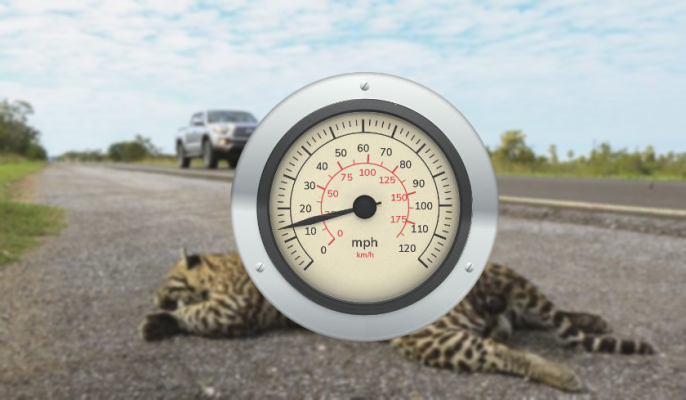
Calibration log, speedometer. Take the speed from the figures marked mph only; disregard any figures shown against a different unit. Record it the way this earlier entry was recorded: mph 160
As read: mph 14
